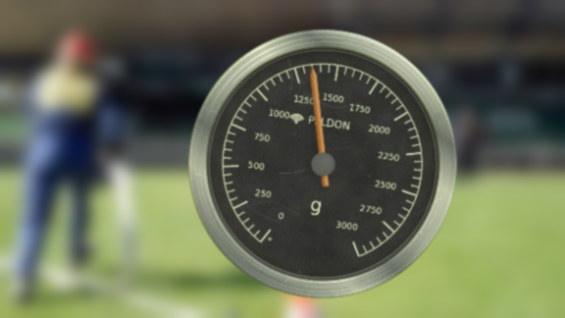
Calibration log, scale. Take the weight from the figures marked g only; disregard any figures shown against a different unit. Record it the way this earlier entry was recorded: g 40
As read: g 1350
